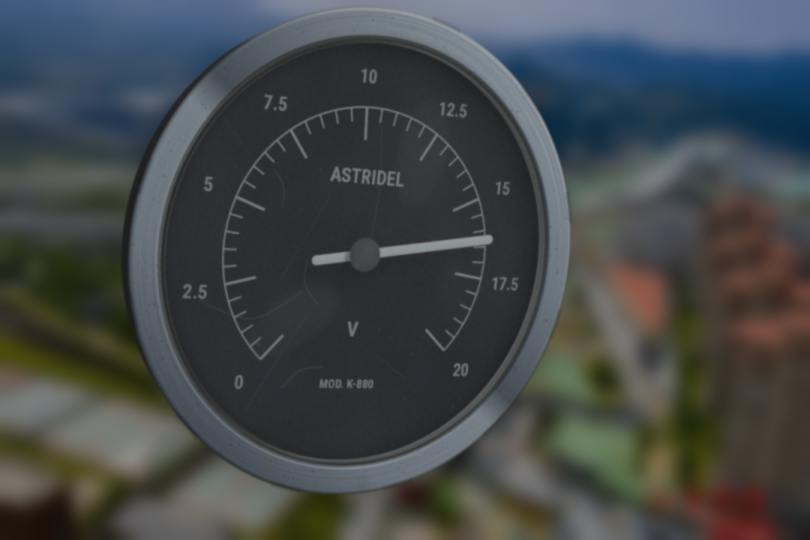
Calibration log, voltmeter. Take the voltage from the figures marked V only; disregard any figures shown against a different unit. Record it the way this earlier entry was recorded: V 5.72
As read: V 16.25
